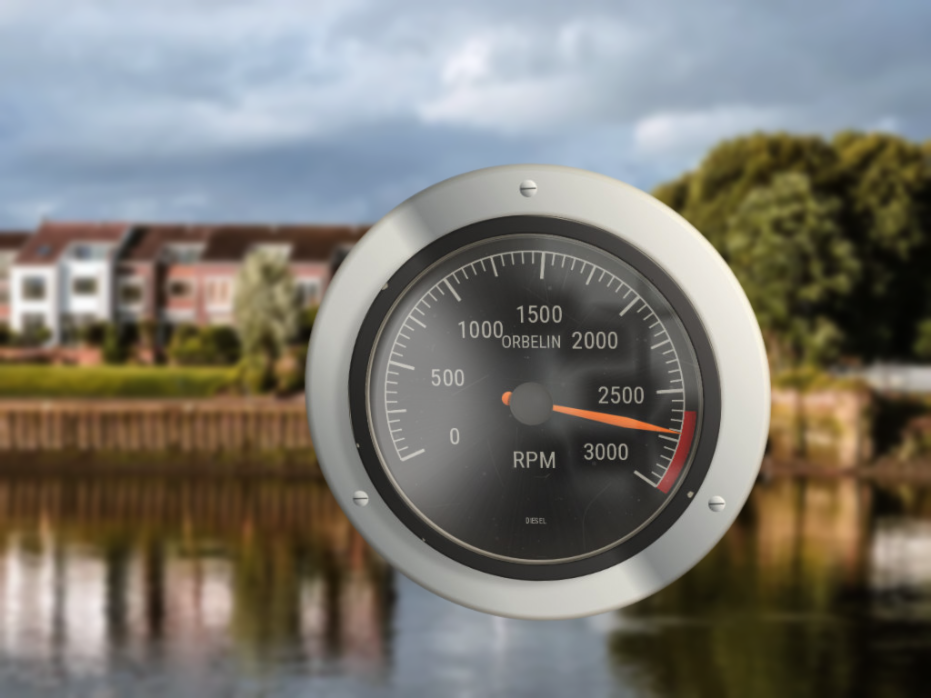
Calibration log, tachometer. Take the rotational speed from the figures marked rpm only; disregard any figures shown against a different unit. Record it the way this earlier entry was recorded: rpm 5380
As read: rpm 2700
